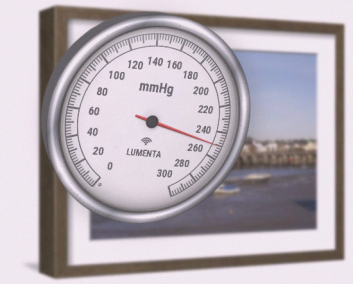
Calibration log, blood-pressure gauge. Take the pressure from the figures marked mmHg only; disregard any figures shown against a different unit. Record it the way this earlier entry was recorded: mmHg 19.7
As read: mmHg 250
